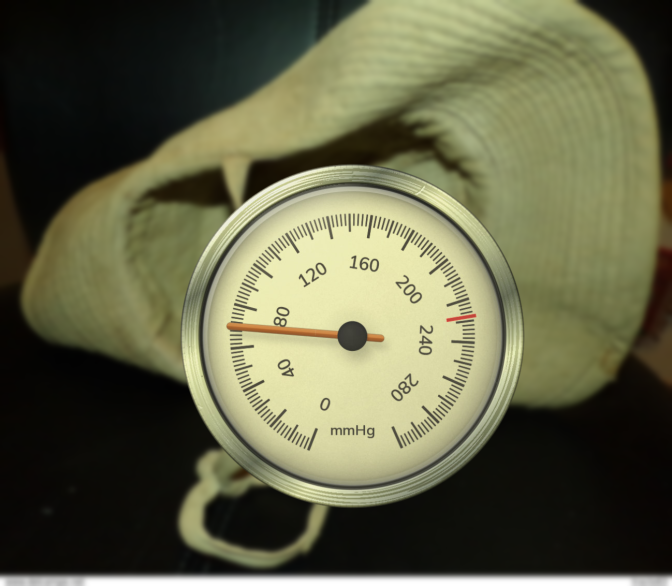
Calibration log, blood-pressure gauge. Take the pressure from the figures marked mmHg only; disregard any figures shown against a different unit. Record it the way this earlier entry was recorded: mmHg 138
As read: mmHg 70
